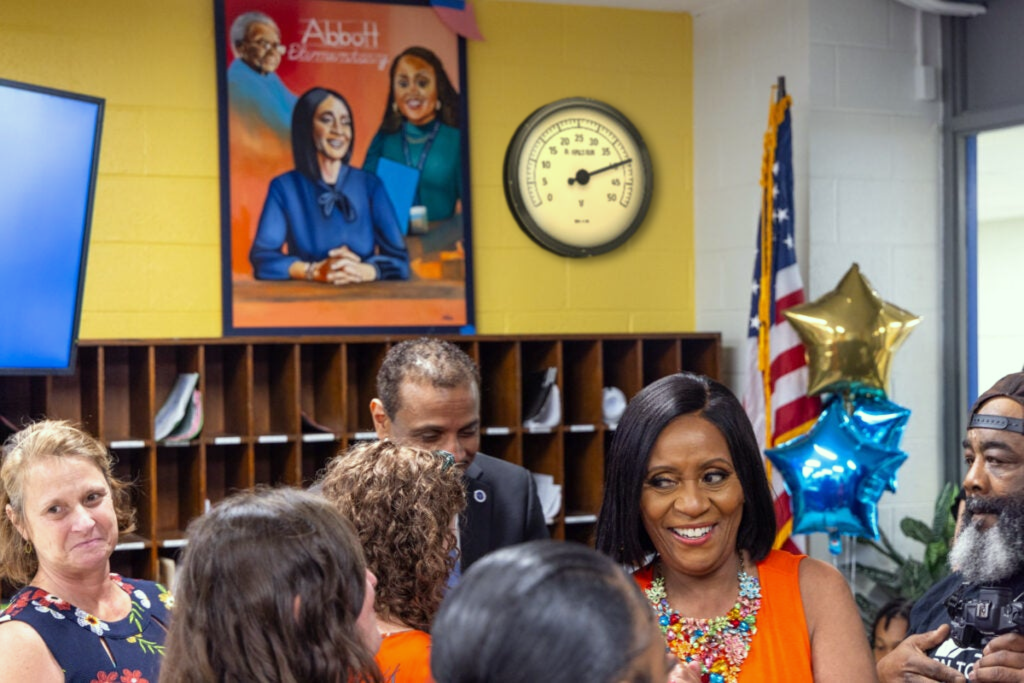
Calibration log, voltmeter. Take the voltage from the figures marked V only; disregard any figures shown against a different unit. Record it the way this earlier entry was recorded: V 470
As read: V 40
